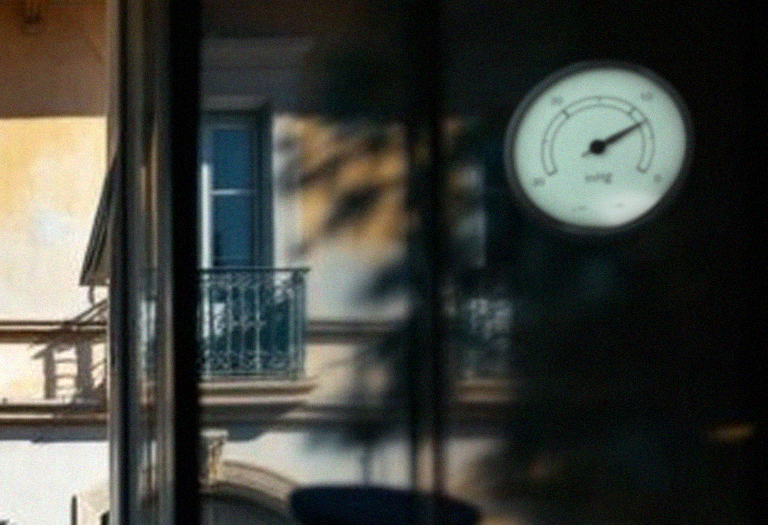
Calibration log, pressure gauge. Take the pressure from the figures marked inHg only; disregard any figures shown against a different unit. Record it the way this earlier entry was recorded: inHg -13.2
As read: inHg -7.5
